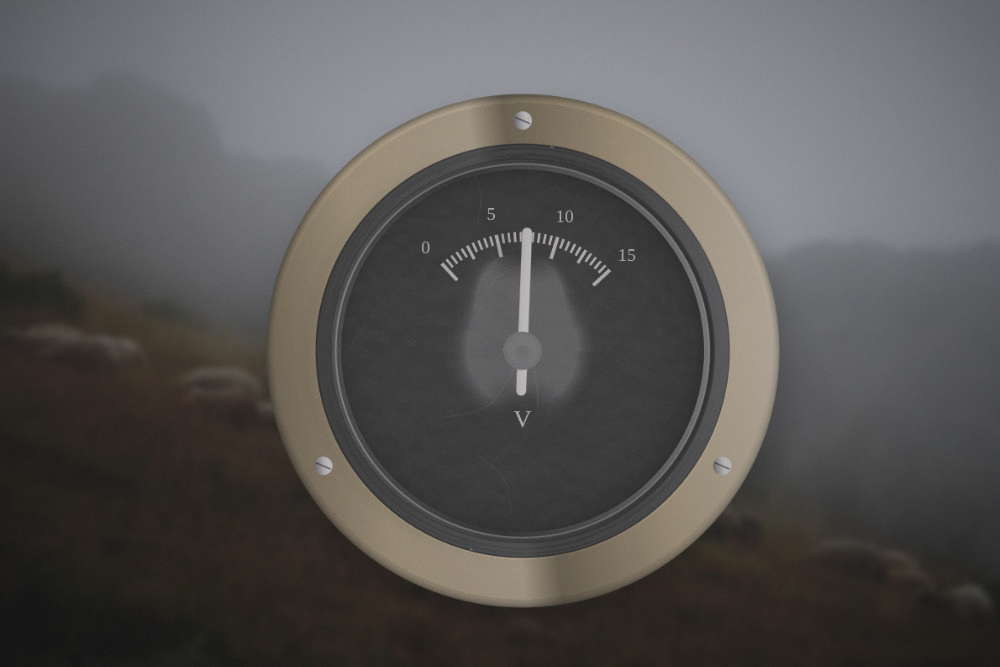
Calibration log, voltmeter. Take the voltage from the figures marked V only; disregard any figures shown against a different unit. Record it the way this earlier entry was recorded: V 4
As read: V 7.5
